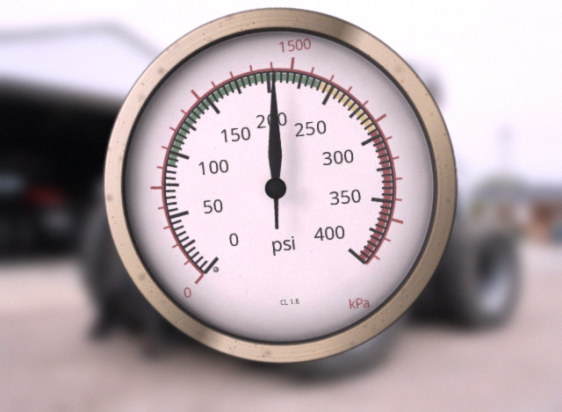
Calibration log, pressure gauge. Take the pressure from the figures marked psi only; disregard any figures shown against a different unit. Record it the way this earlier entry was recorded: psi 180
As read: psi 205
